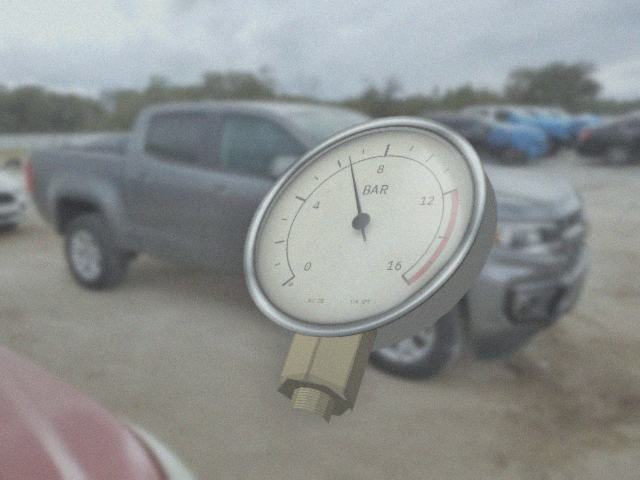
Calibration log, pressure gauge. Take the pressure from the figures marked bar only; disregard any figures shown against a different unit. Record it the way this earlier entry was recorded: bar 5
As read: bar 6.5
